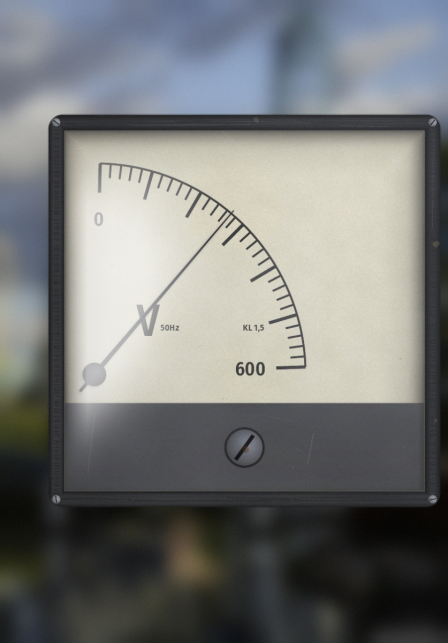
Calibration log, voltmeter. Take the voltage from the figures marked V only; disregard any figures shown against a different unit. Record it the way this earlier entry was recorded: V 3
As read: V 270
